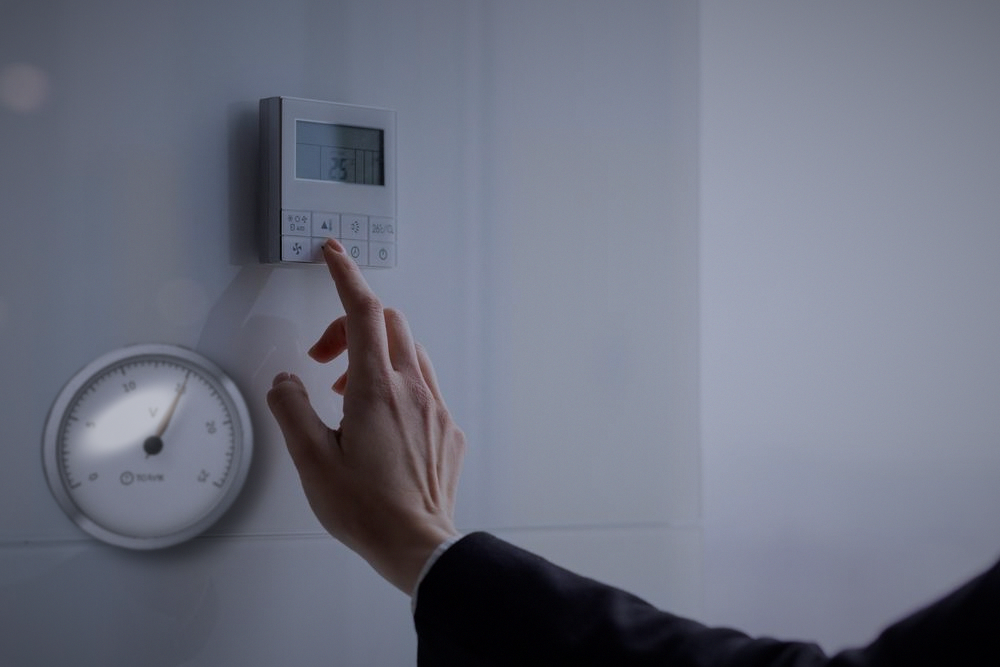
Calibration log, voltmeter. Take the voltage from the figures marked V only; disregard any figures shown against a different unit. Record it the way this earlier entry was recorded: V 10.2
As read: V 15
